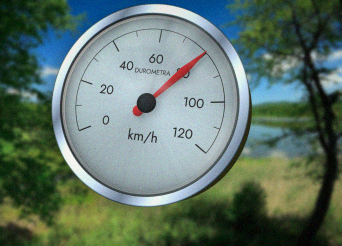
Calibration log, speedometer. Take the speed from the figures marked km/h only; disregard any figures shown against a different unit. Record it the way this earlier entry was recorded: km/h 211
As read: km/h 80
